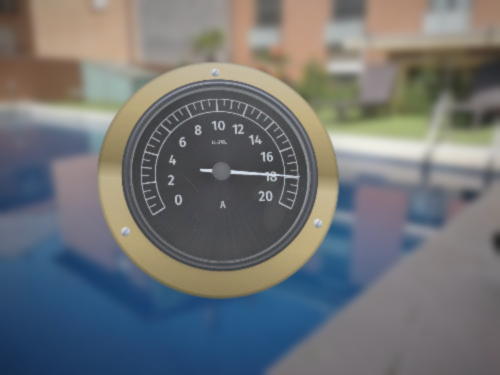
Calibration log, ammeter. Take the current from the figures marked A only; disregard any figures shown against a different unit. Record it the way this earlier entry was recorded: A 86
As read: A 18
